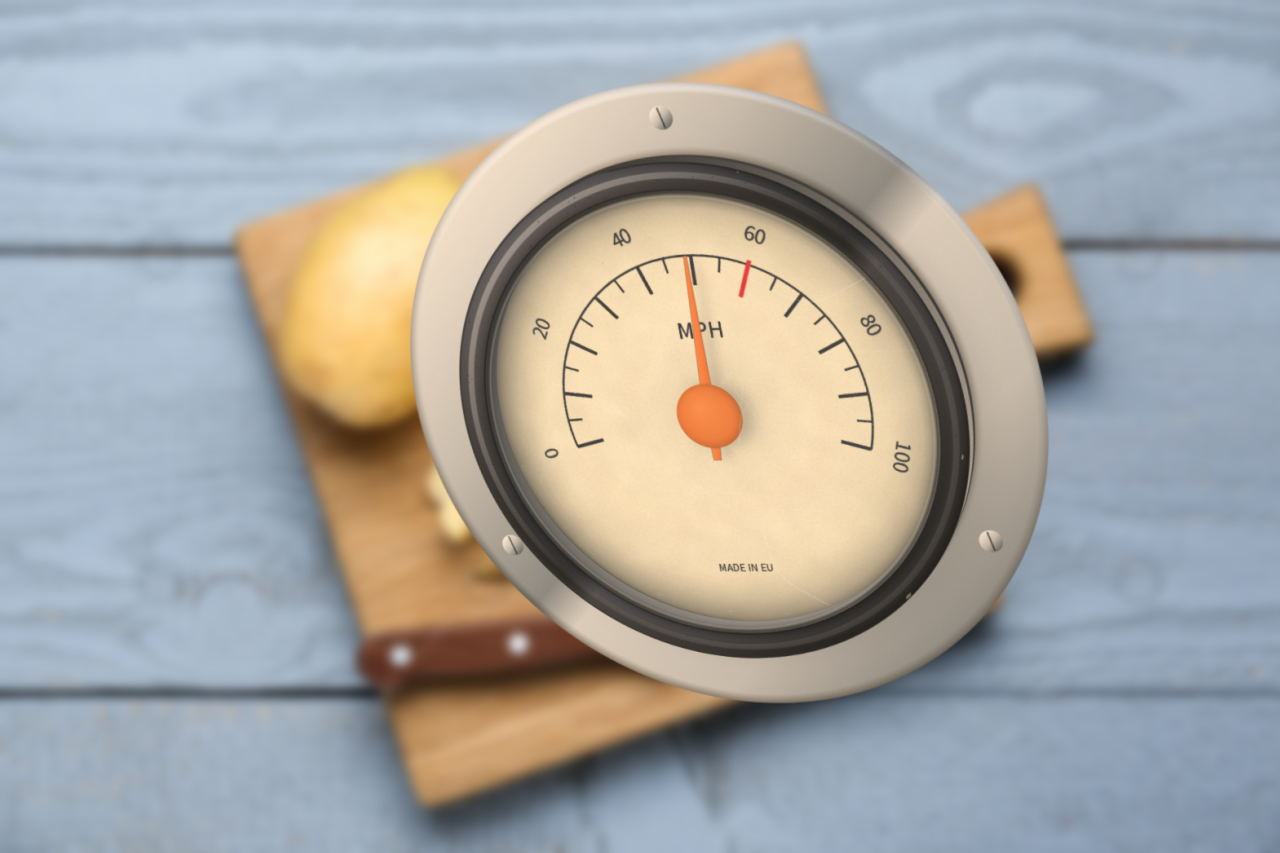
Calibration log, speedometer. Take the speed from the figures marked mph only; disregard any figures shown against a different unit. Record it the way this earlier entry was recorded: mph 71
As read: mph 50
